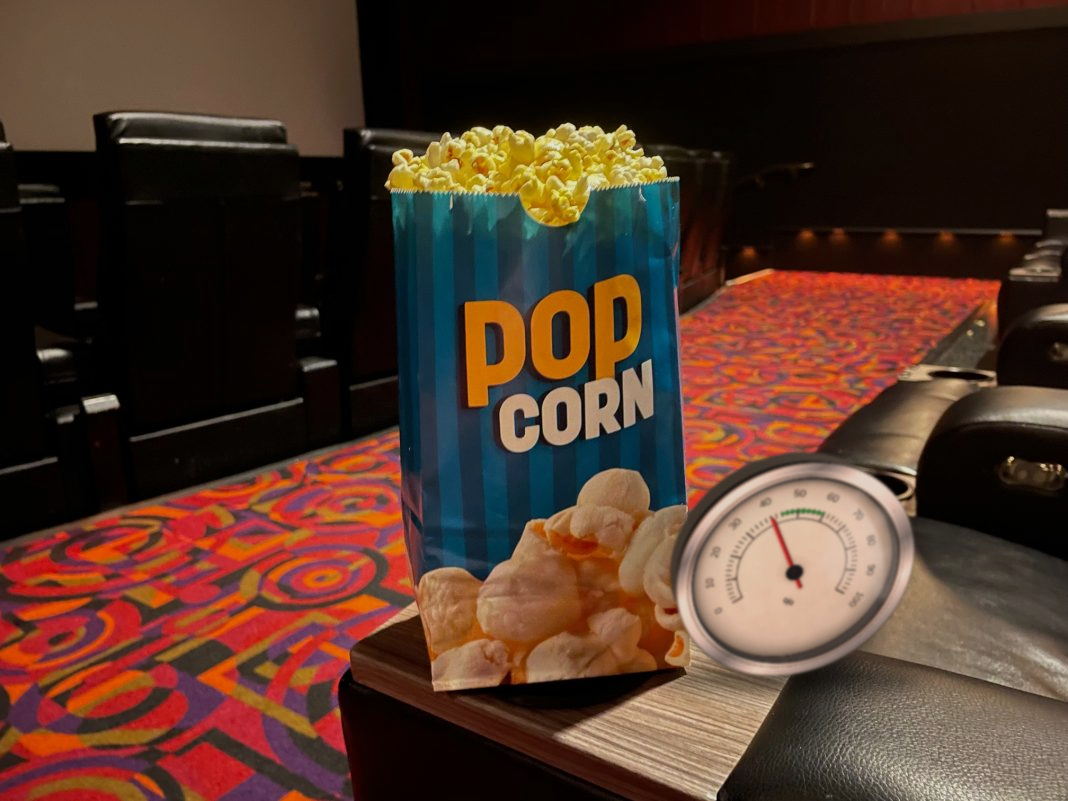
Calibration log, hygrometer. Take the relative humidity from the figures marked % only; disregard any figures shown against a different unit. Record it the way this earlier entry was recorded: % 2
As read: % 40
